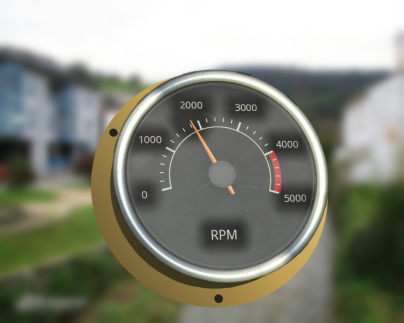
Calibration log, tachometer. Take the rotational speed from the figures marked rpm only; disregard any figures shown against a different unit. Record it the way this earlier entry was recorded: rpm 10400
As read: rpm 1800
